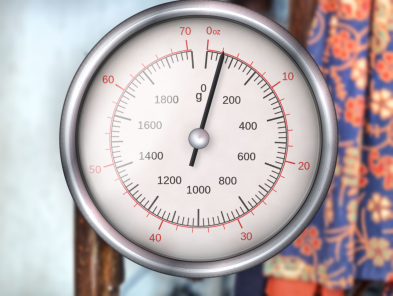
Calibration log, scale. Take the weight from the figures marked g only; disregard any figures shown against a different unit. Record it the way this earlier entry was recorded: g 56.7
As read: g 60
